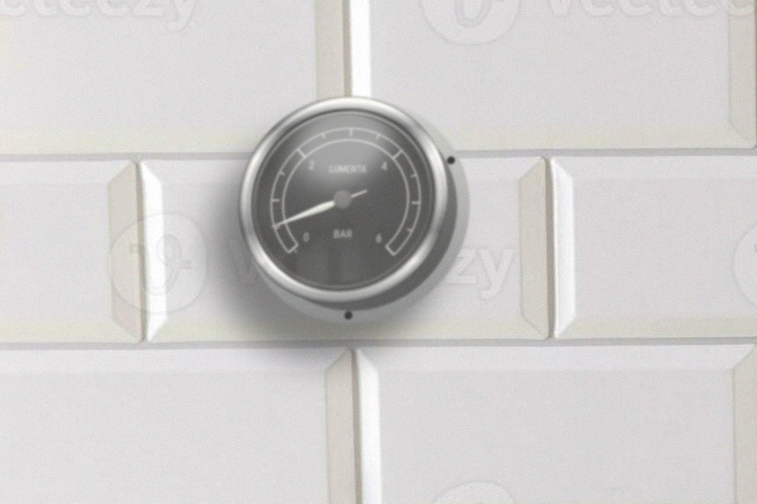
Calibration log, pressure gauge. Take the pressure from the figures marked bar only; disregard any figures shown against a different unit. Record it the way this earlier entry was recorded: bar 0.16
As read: bar 0.5
